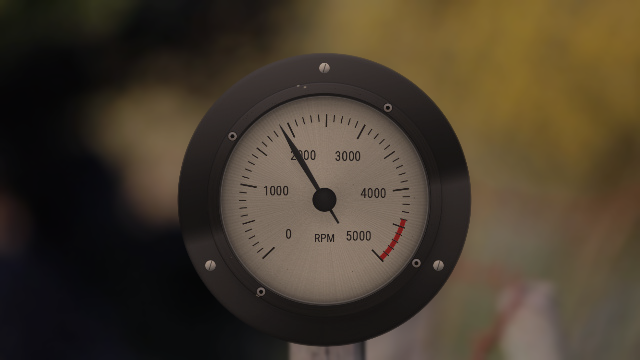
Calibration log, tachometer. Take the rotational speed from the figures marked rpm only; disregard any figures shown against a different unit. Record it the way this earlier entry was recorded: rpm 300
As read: rpm 1900
